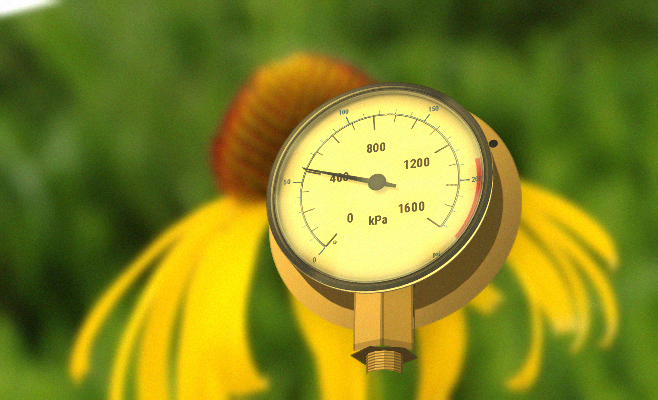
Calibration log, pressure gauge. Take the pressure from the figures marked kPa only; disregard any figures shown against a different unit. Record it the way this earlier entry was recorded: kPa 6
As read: kPa 400
